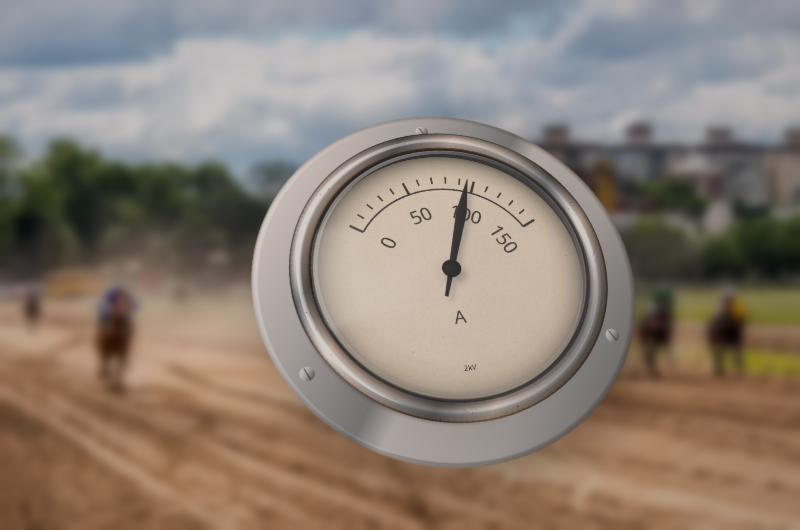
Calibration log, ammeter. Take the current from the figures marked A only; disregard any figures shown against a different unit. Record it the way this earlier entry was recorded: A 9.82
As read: A 95
